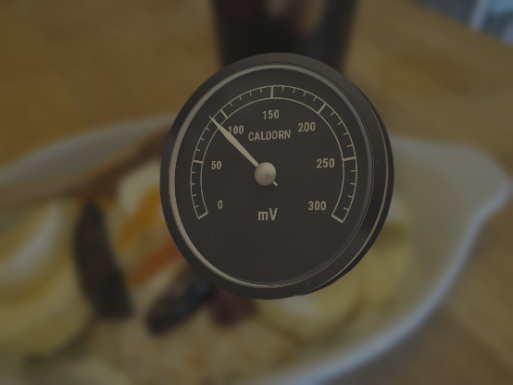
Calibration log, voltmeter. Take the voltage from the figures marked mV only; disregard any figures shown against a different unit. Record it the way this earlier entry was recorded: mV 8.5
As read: mV 90
